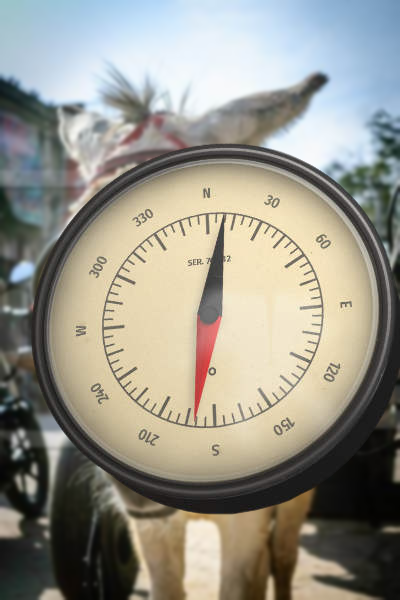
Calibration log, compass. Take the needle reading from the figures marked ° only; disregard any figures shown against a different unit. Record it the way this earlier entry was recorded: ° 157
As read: ° 190
